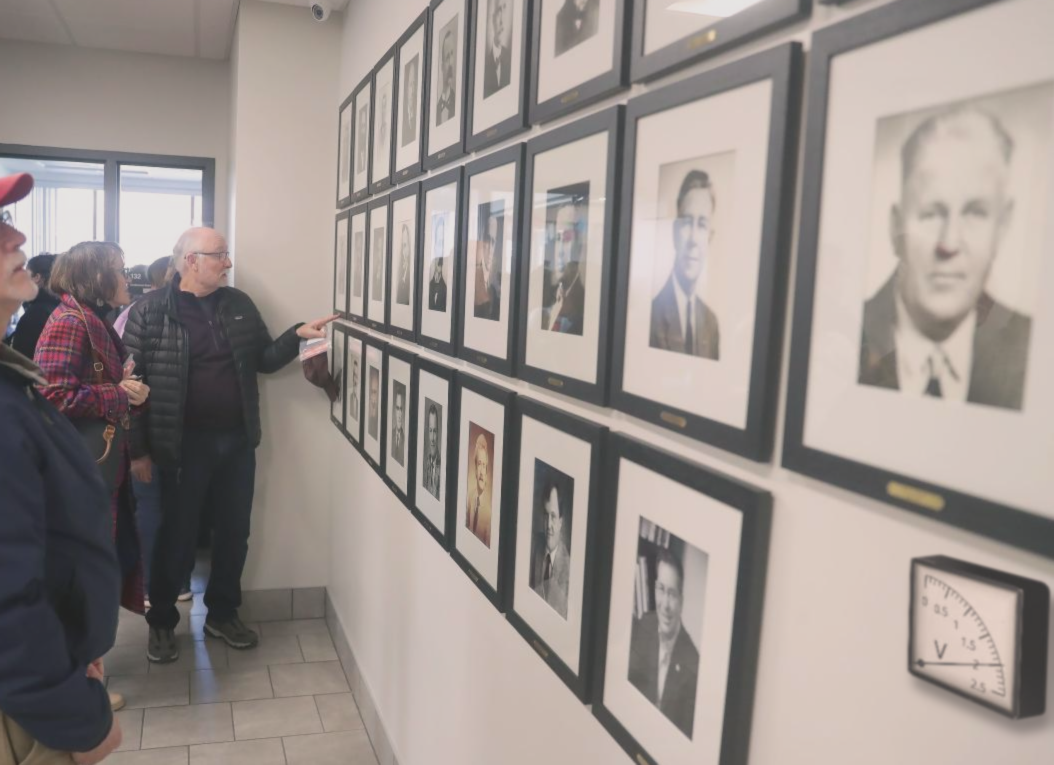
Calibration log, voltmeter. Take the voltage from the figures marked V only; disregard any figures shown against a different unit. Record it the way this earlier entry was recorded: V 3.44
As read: V 2
